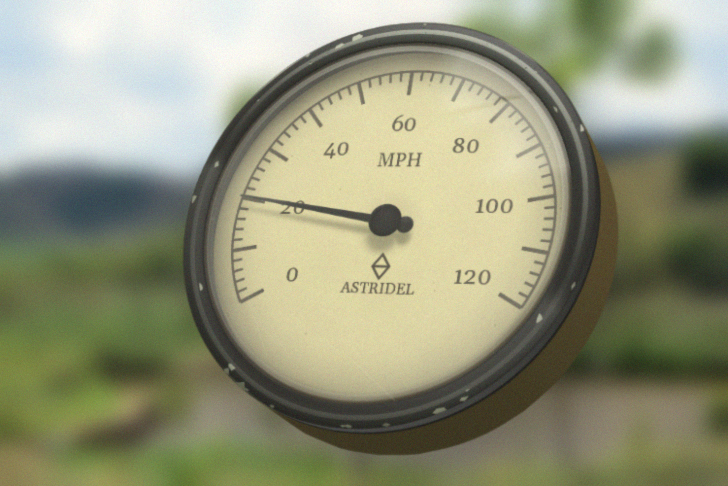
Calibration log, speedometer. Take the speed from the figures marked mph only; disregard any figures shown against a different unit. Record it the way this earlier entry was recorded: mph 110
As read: mph 20
